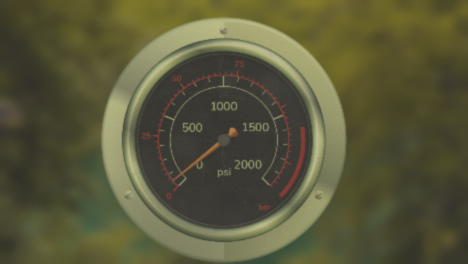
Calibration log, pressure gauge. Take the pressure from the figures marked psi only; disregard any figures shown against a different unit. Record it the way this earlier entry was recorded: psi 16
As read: psi 50
